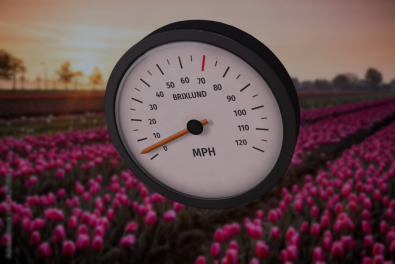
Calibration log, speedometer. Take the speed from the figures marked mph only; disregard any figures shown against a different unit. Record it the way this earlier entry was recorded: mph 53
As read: mph 5
